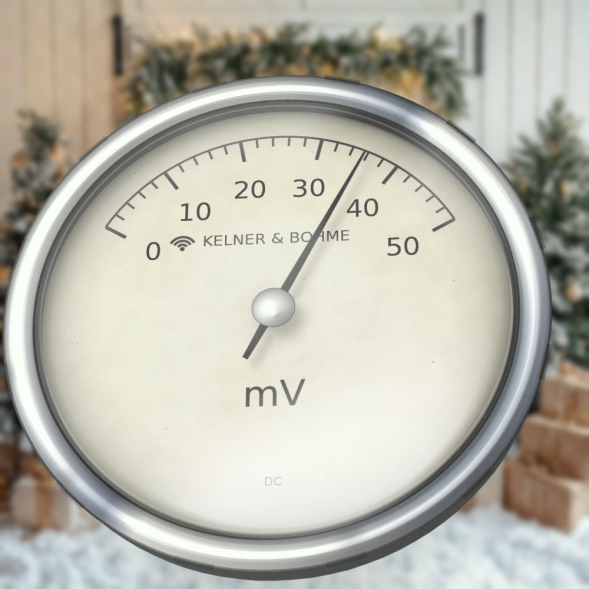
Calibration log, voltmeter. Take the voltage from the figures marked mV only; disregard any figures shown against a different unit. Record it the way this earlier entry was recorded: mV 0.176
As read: mV 36
